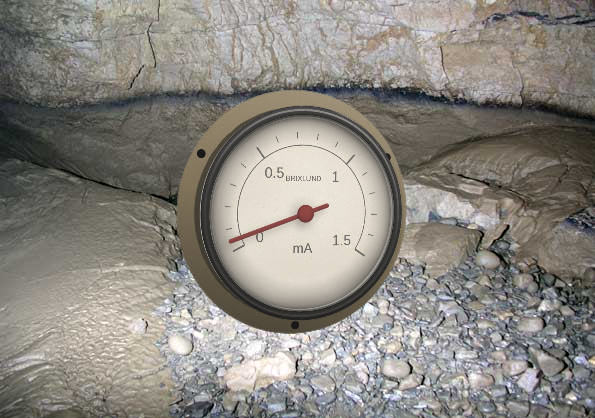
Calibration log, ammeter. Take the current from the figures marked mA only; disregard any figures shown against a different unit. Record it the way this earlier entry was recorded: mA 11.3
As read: mA 0.05
